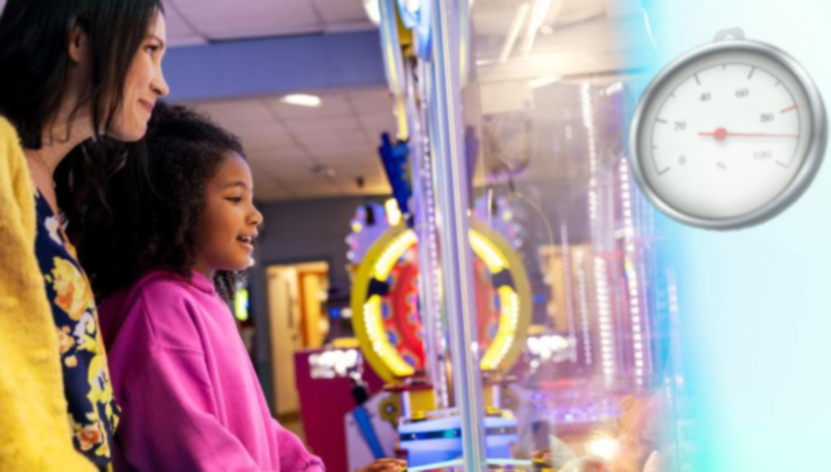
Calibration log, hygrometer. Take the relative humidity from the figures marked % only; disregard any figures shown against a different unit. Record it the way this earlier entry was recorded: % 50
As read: % 90
